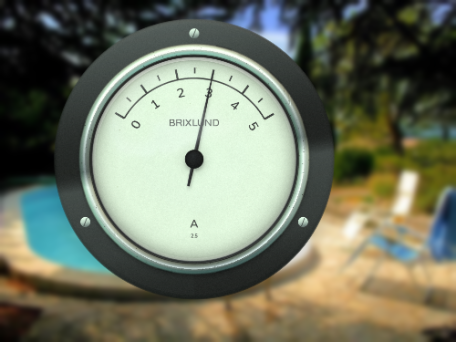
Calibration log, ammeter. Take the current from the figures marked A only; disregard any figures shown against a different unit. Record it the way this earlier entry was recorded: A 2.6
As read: A 3
